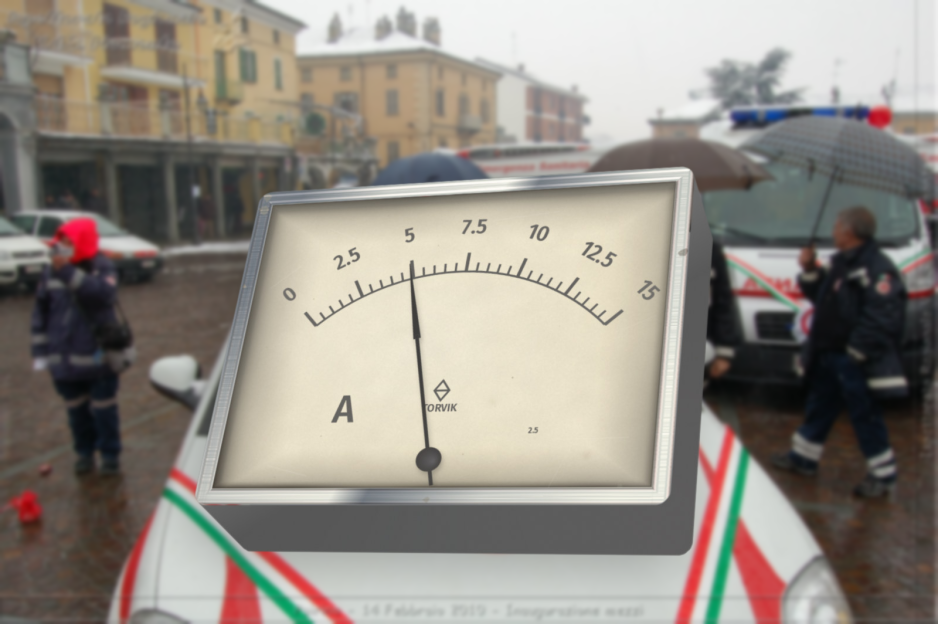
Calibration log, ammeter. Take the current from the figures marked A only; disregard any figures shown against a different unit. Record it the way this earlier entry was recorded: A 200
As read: A 5
